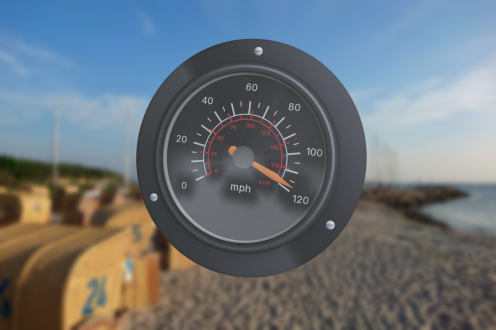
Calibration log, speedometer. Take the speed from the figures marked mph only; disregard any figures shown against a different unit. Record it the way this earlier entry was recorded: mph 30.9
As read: mph 117.5
